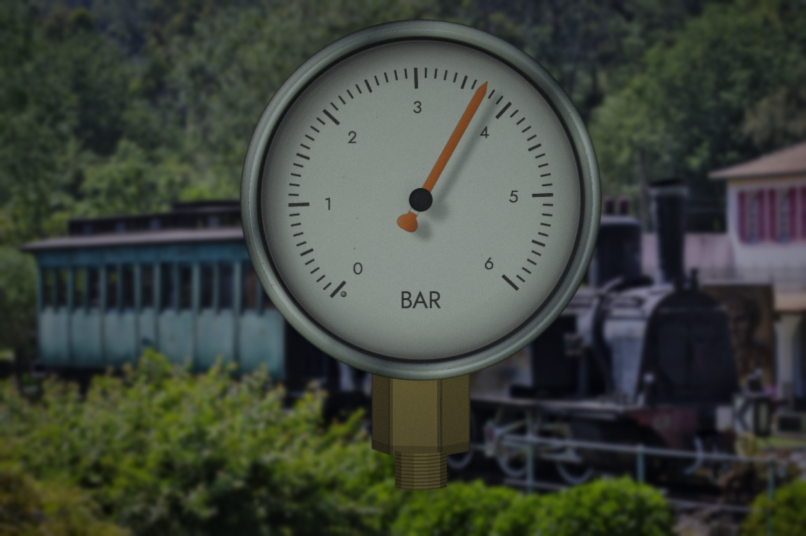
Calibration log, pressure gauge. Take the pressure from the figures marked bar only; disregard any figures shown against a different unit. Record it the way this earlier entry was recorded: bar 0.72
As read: bar 3.7
